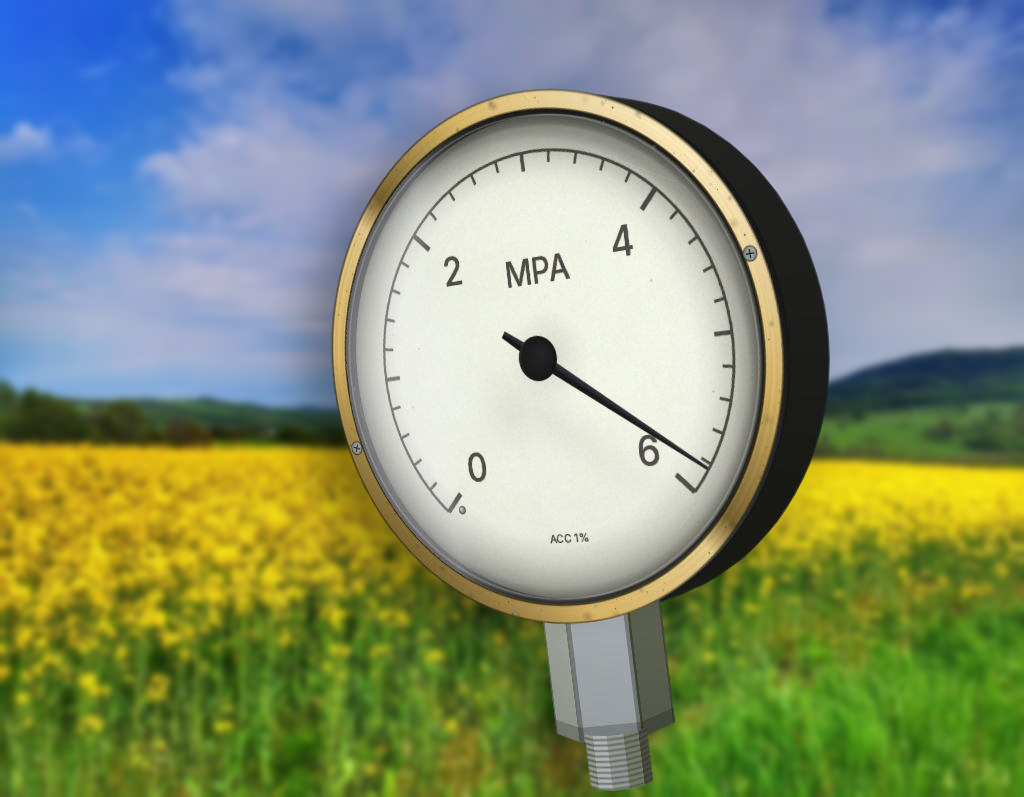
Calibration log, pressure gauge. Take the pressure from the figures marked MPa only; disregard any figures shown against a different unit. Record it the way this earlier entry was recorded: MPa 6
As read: MPa 5.8
